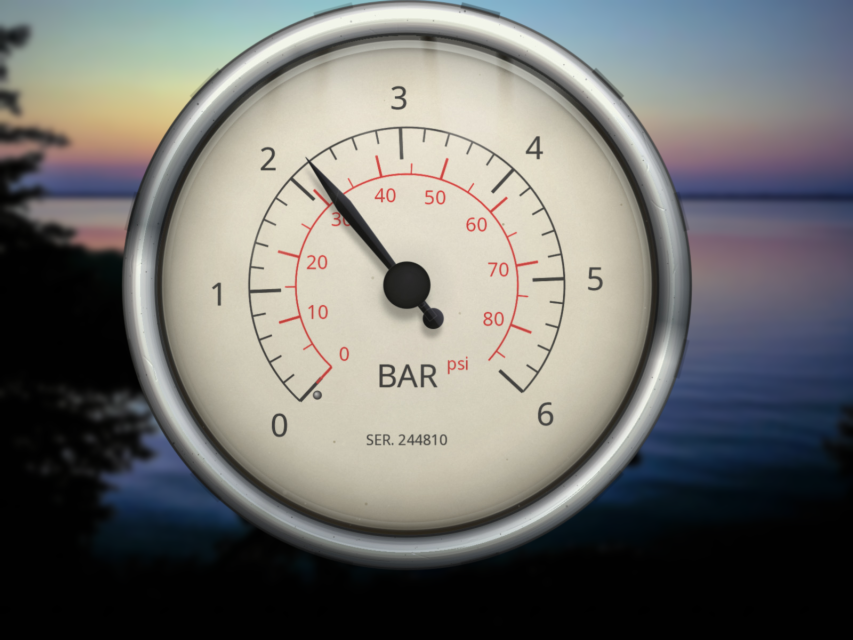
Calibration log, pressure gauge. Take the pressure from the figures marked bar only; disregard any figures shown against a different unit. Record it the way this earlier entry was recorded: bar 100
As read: bar 2.2
